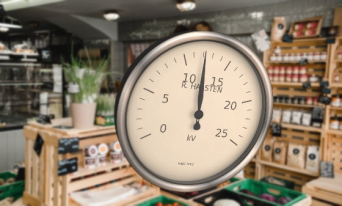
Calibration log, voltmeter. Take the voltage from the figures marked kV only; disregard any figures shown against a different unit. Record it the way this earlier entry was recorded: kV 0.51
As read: kV 12
